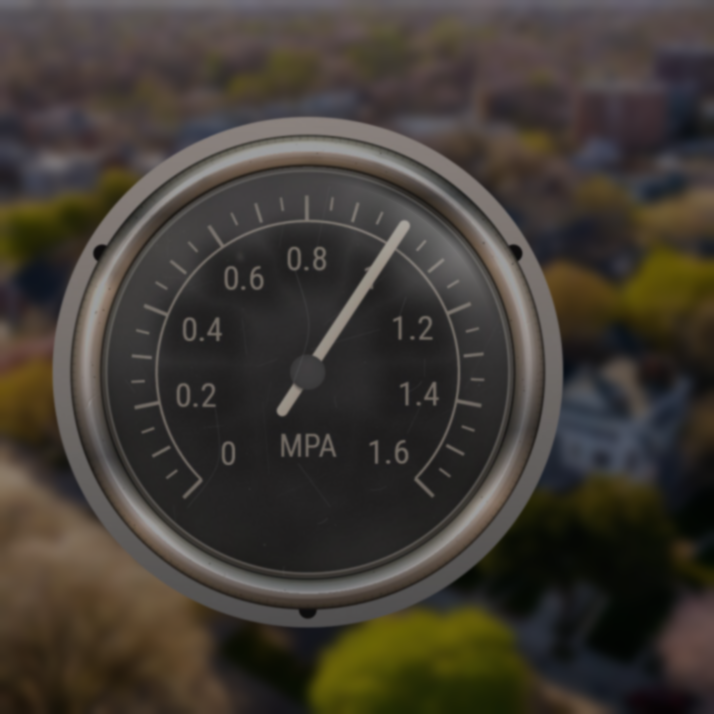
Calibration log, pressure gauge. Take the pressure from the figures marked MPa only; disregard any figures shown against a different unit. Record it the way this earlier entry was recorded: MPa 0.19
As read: MPa 1
